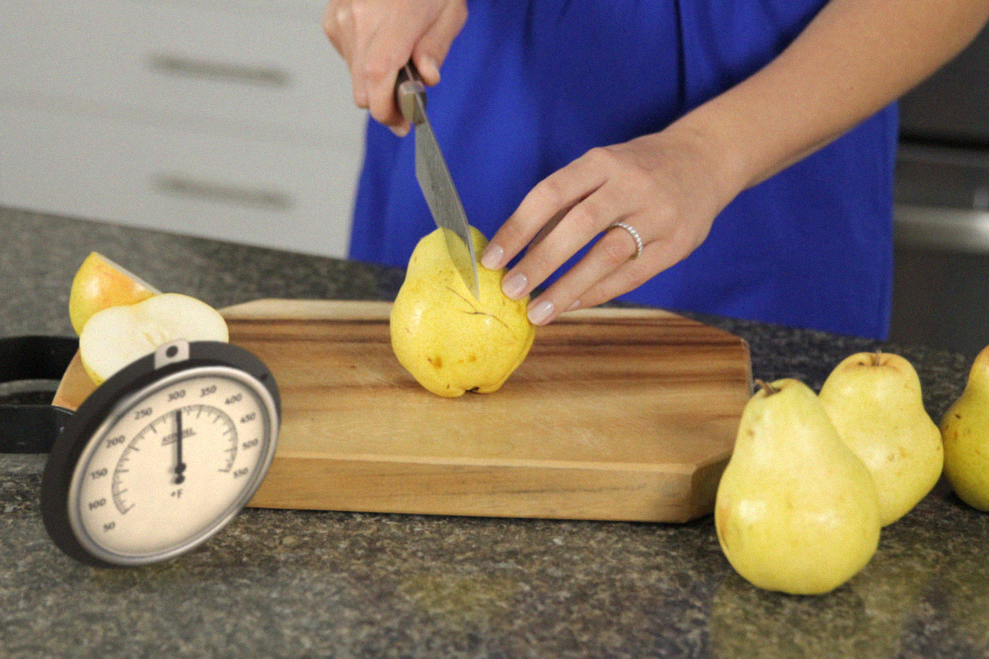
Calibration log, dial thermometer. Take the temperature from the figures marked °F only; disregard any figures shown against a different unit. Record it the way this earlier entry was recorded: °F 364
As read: °F 300
